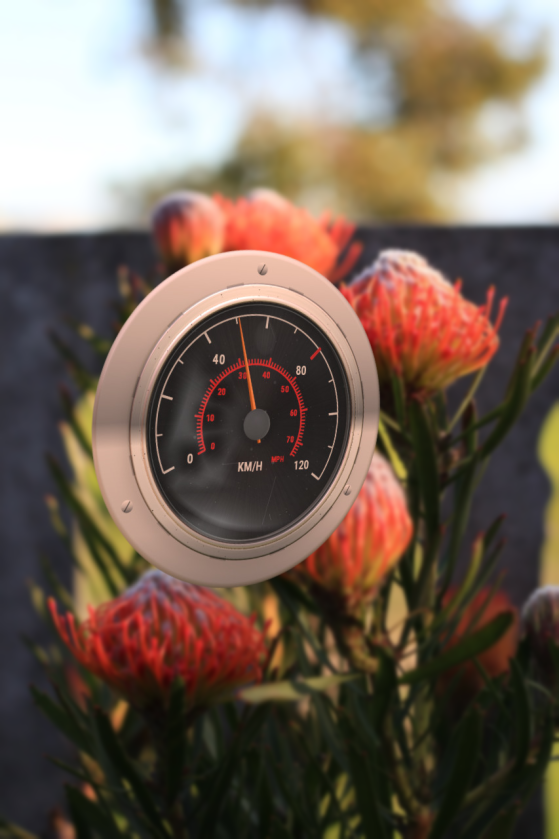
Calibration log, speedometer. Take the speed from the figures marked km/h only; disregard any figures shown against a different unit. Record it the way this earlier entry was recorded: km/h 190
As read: km/h 50
